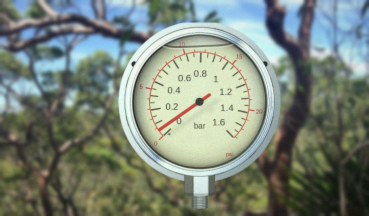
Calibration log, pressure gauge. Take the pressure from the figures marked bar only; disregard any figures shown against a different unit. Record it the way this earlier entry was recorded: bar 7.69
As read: bar 0.05
